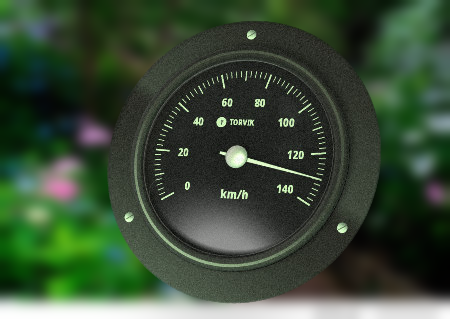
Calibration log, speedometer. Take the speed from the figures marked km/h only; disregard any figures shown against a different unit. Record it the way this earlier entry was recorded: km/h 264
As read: km/h 130
